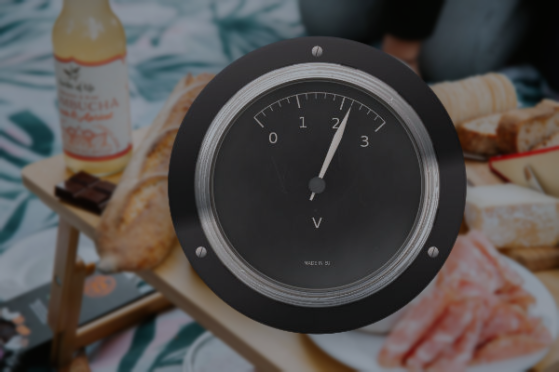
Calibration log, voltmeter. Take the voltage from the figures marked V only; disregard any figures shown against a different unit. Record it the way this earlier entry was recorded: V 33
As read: V 2.2
